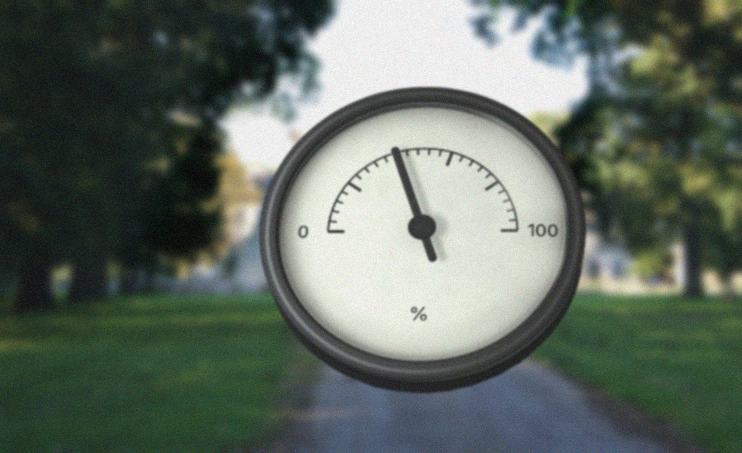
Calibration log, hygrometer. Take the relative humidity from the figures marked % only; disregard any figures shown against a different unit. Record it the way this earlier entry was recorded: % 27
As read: % 40
